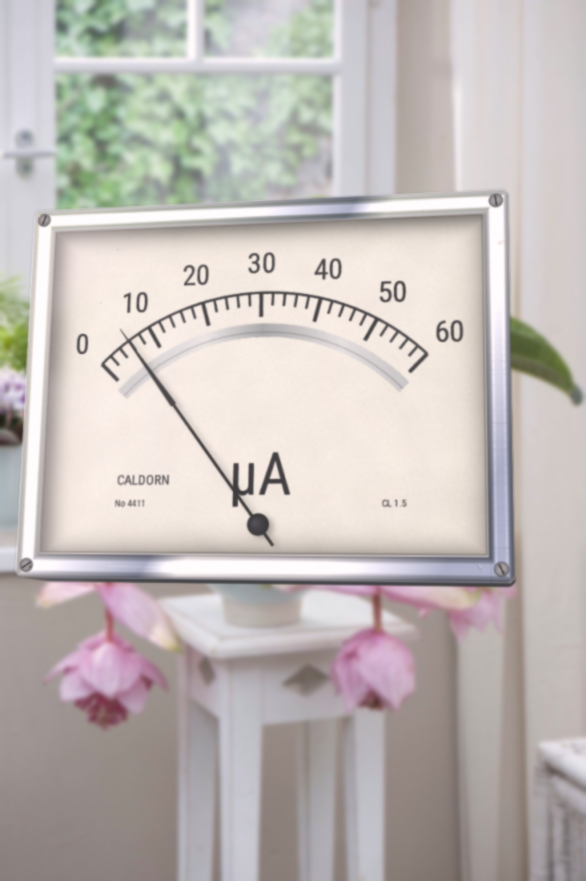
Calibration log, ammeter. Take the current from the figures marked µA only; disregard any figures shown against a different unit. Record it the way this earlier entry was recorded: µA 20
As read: µA 6
